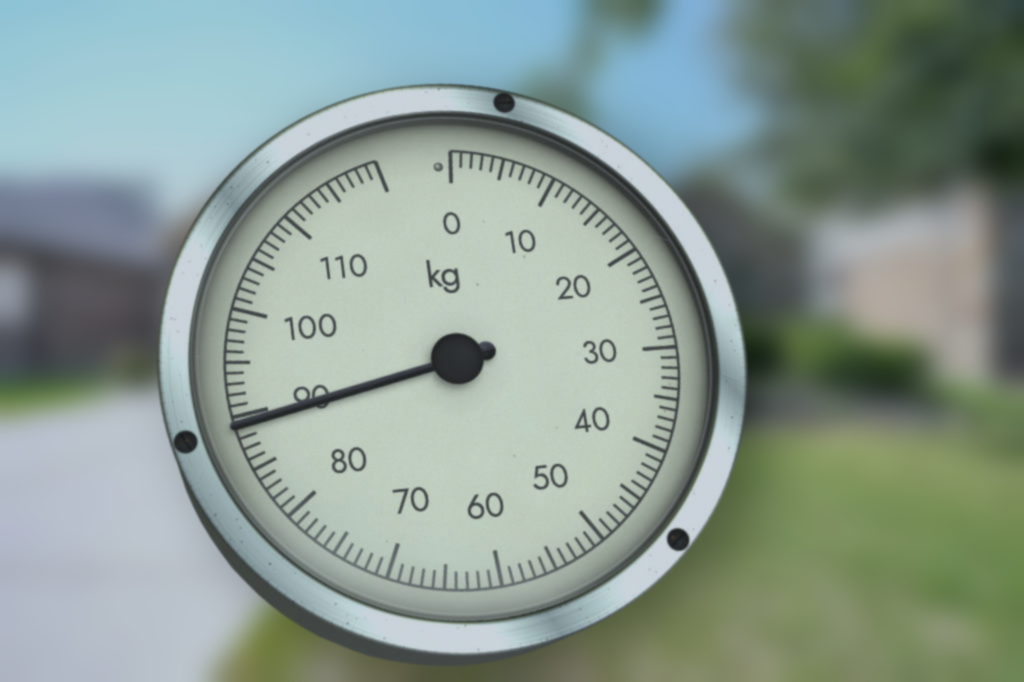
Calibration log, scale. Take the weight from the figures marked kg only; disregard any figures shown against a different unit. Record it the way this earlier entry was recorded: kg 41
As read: kg 89
